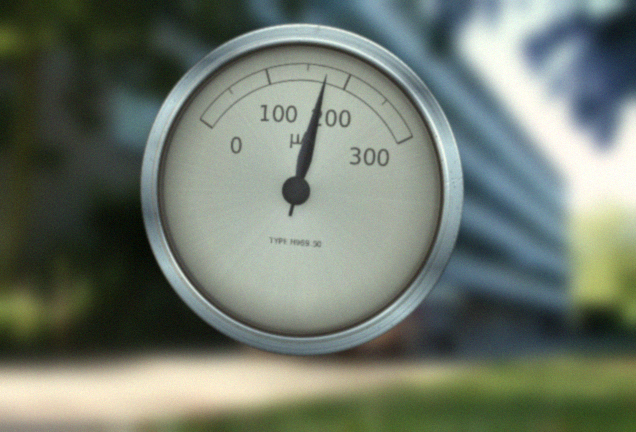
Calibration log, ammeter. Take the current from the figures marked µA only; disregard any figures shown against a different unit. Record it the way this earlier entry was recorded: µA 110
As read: µA 175
